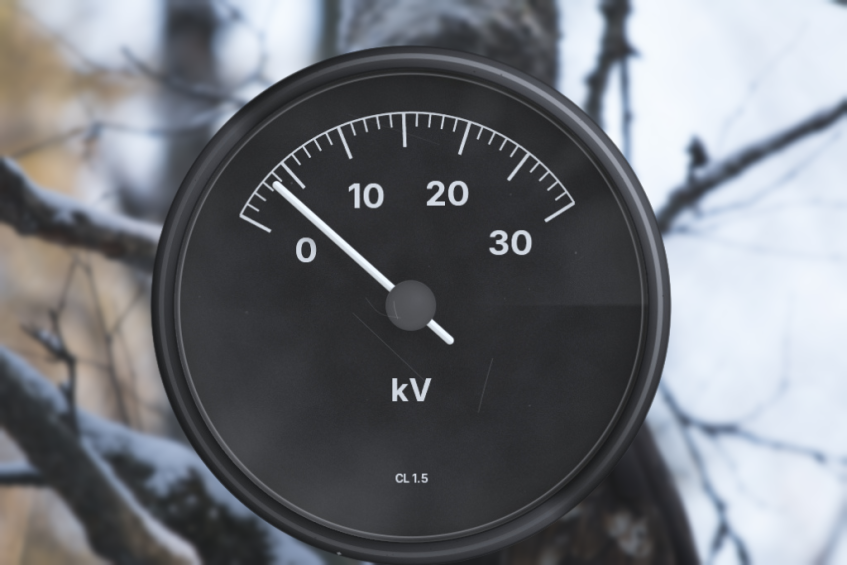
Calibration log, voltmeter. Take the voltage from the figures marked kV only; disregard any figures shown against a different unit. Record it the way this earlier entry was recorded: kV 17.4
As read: kV 3.5
